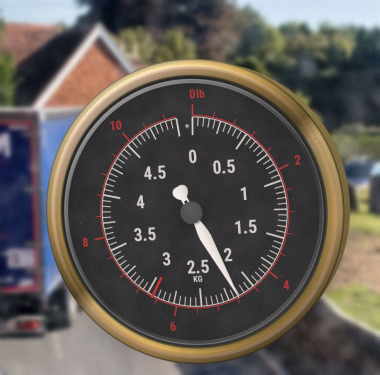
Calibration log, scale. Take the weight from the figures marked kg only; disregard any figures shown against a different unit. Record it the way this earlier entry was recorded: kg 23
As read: kg 2.15
